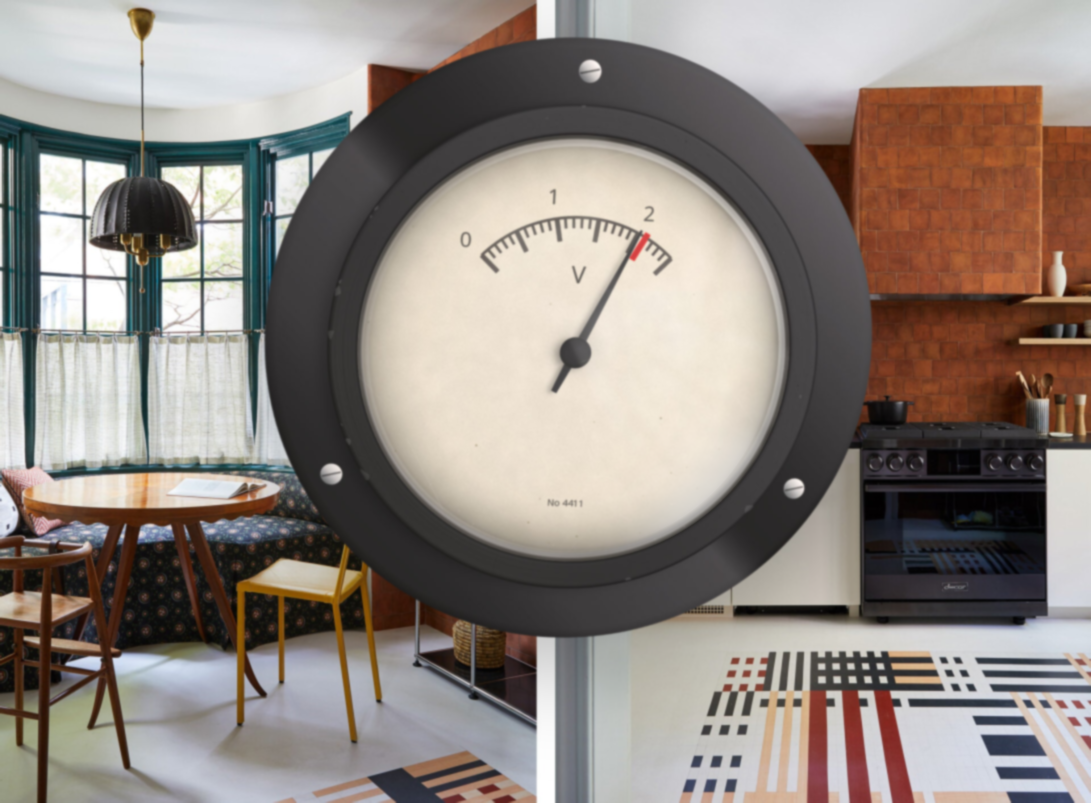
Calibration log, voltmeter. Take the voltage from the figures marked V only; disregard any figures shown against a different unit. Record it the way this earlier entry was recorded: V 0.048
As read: V 2
